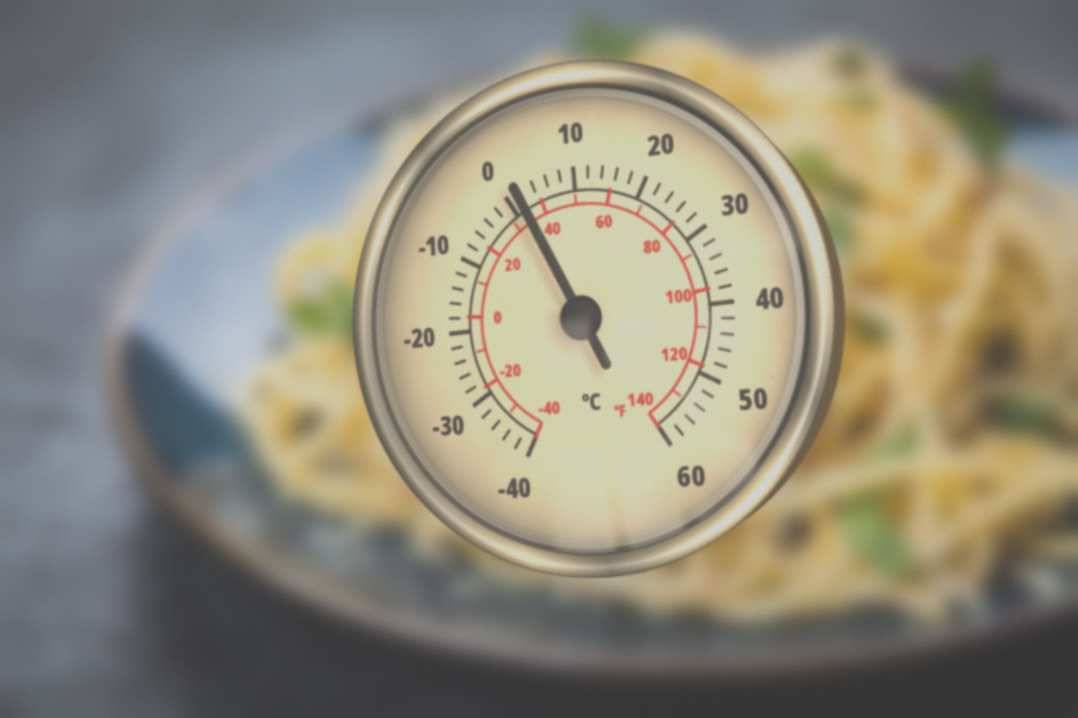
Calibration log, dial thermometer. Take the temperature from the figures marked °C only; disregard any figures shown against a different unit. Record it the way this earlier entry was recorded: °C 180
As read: °C 2
